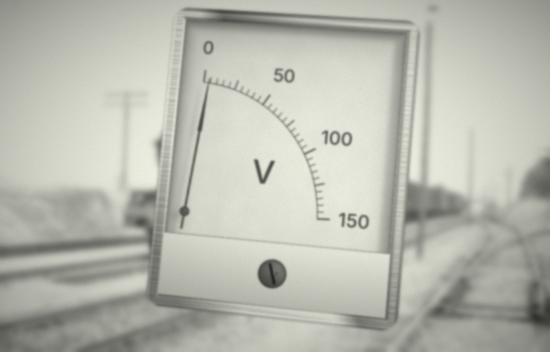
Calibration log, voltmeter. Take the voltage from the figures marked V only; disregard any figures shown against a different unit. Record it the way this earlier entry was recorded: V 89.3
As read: V 5
